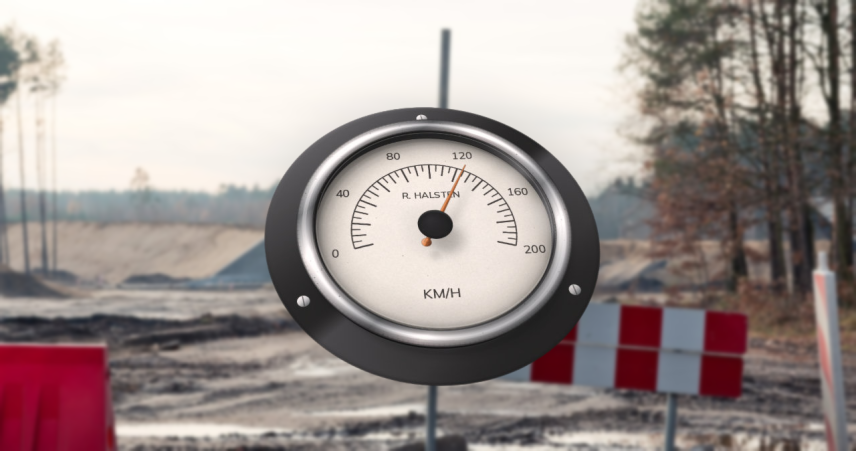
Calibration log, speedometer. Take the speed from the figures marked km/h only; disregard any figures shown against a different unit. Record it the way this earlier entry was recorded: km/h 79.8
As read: km/h 125
